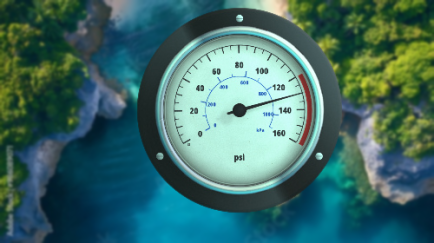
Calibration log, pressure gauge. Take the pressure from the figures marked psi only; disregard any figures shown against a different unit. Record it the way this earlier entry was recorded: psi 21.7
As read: psi 130
